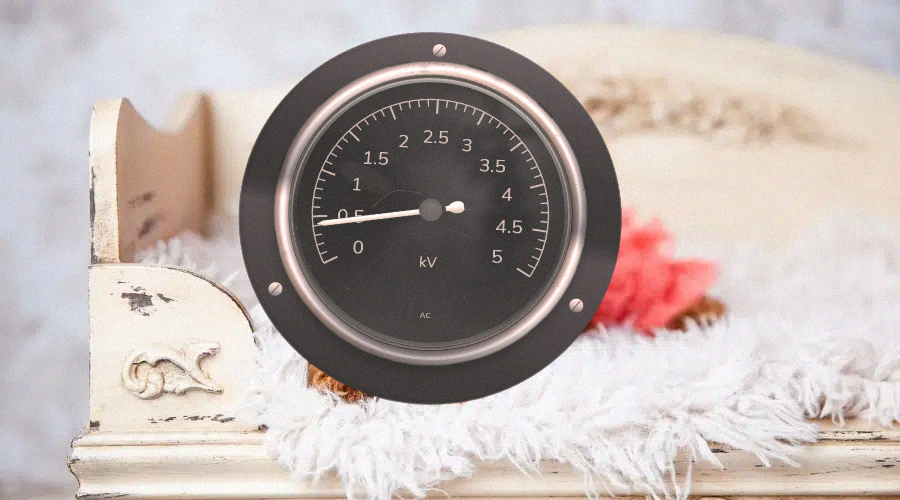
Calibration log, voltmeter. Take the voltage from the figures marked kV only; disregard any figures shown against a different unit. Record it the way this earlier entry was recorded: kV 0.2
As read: kV 0.4
